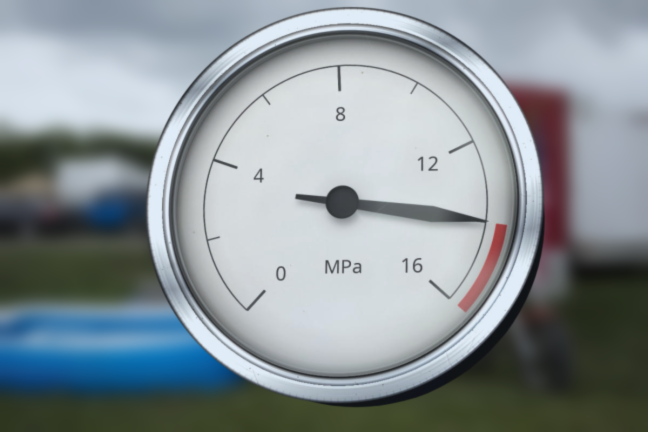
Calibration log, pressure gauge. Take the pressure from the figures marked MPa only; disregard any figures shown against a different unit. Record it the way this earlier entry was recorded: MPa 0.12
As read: MPa 14
